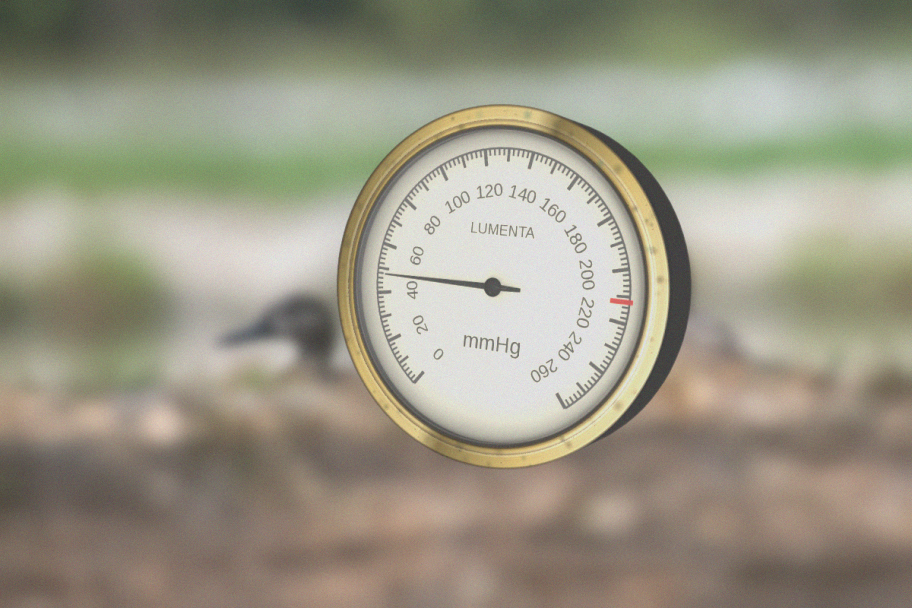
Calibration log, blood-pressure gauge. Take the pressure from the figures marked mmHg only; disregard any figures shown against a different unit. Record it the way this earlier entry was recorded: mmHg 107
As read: mmHg 48
